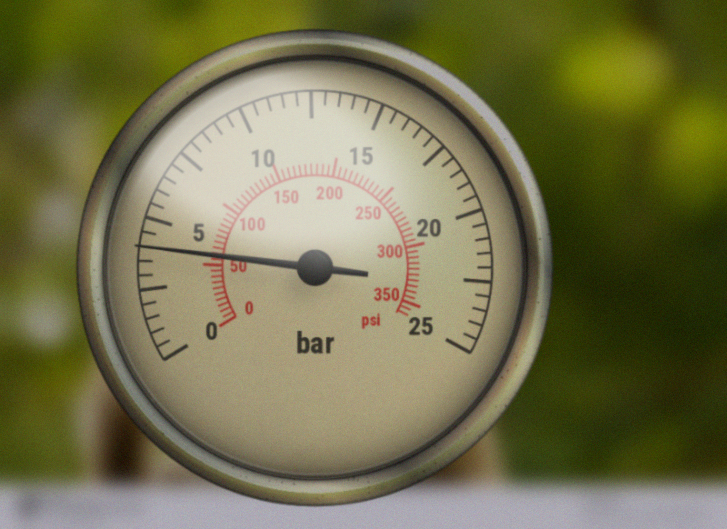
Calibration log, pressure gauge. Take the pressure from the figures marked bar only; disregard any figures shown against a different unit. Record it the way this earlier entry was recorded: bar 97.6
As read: bar 4
